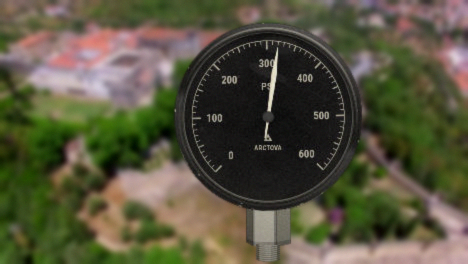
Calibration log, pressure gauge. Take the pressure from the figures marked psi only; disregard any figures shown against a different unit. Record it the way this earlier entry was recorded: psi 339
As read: psi 320
